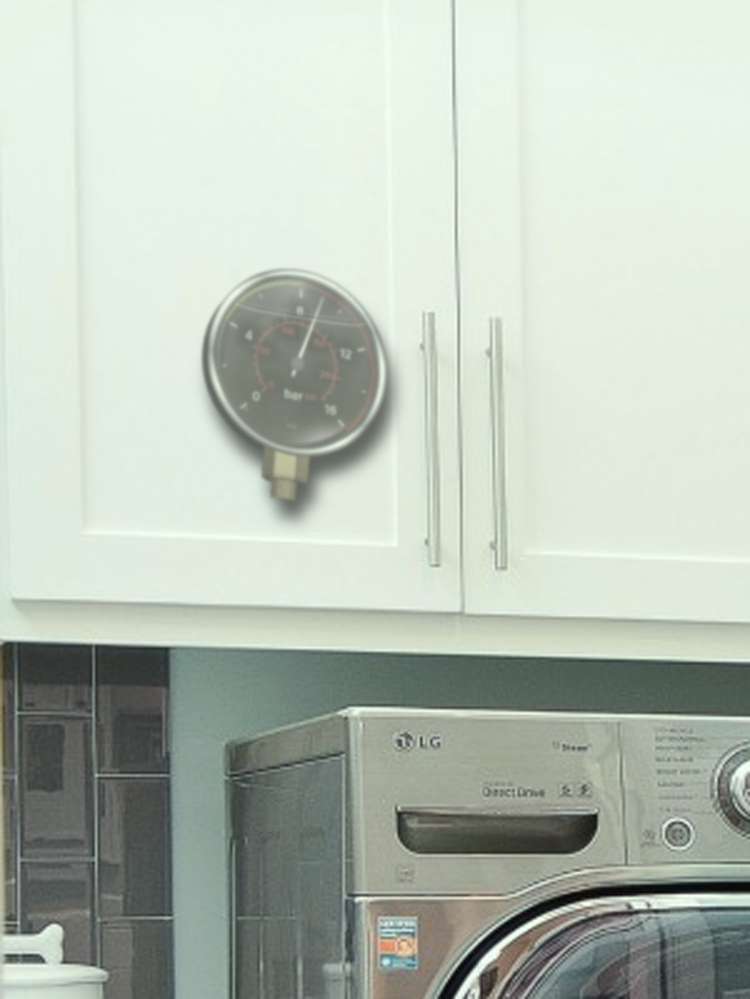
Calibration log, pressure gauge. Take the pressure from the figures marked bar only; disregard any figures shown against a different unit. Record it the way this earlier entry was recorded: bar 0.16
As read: bar 9
